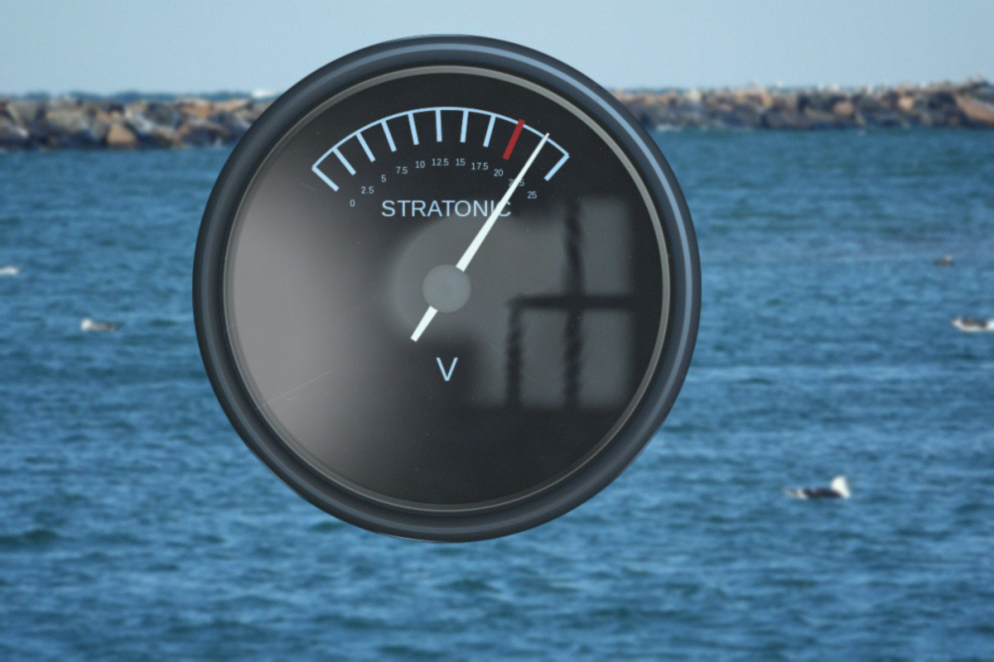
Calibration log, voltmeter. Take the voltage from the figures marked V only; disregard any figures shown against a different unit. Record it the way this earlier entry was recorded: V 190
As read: V 22.5
